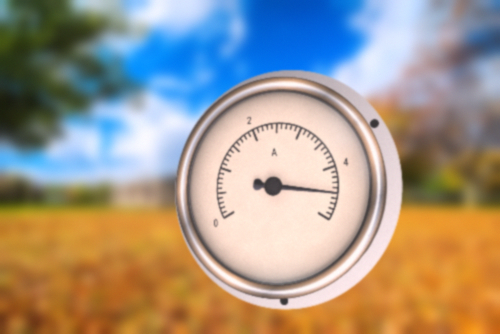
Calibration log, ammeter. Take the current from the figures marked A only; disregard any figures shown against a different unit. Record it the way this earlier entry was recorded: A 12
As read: A 4.5
